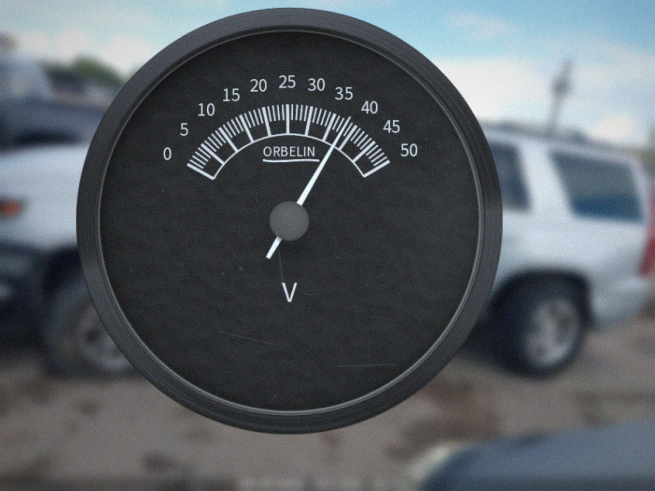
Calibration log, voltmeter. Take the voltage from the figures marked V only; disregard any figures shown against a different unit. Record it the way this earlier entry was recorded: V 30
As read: V 38
